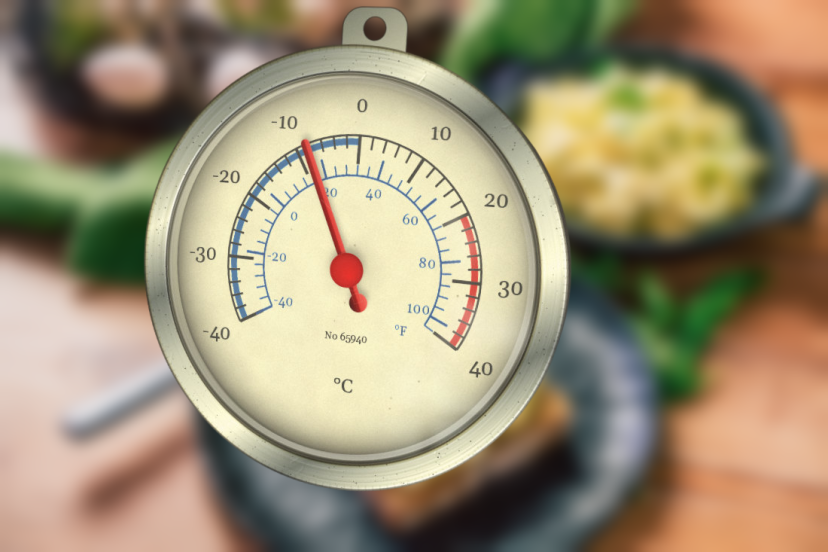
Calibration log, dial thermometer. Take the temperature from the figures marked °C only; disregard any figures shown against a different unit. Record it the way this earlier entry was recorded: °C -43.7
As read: °C -8
